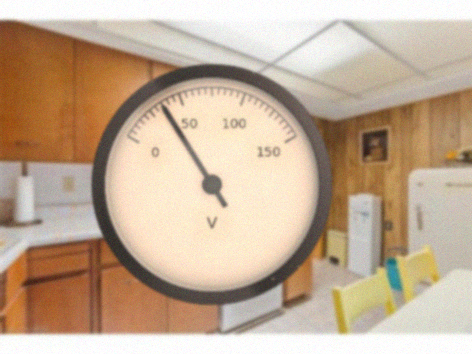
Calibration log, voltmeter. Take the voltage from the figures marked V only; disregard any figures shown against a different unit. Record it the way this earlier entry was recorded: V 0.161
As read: V 35
